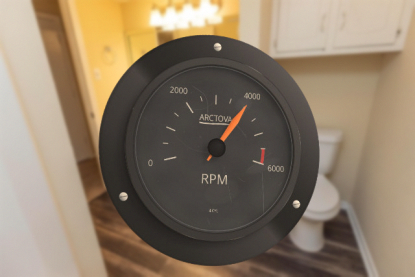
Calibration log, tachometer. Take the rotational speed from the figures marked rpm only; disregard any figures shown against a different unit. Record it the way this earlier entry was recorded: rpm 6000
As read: rpm 4000
